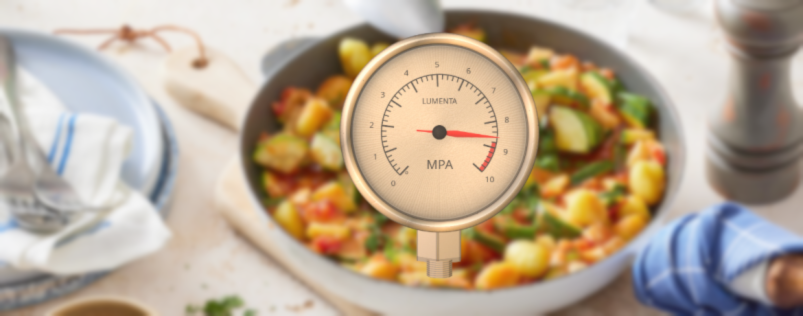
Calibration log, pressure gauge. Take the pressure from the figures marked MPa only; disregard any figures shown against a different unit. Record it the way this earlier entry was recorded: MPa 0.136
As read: MPa 8.6
